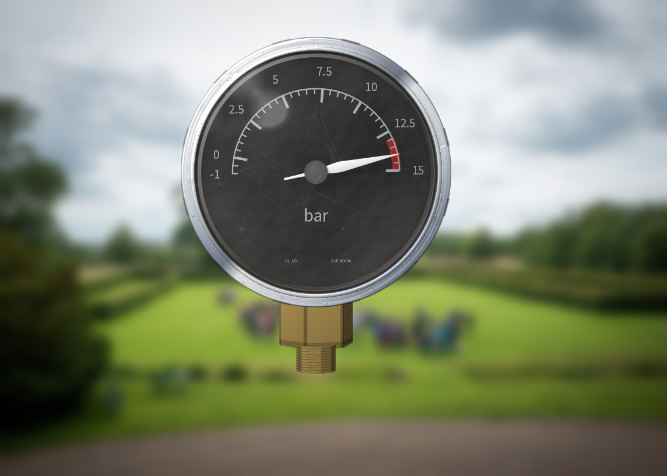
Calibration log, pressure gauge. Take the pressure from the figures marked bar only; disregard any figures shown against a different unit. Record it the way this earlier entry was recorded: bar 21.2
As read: bar 14
